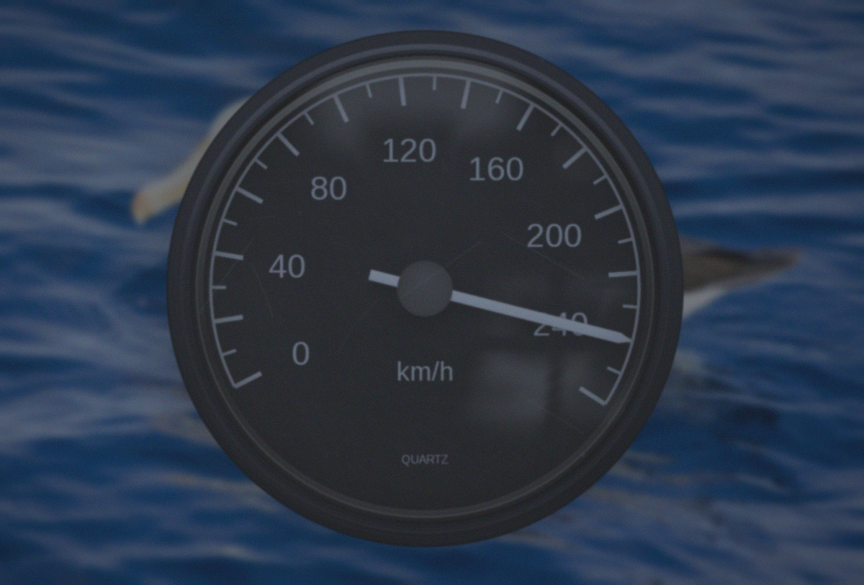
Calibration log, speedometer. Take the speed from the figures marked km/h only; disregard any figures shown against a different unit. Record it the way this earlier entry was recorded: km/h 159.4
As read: km/h 240
